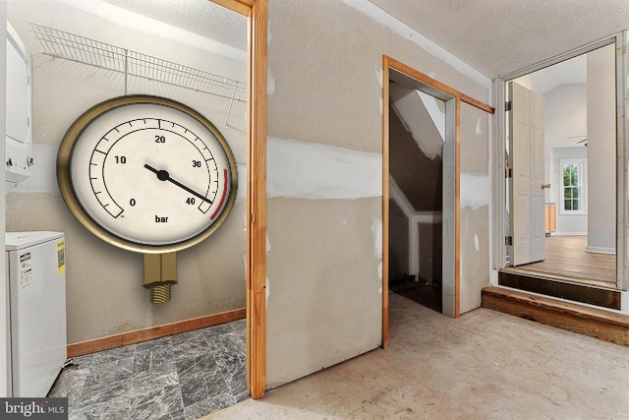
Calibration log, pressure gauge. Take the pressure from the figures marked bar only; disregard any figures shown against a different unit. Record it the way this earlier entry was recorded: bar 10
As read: bar 38
